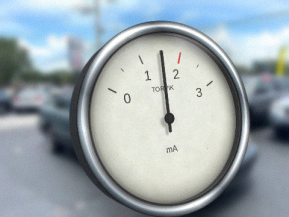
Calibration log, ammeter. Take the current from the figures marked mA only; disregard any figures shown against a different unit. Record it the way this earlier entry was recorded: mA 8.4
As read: mA 1.5
